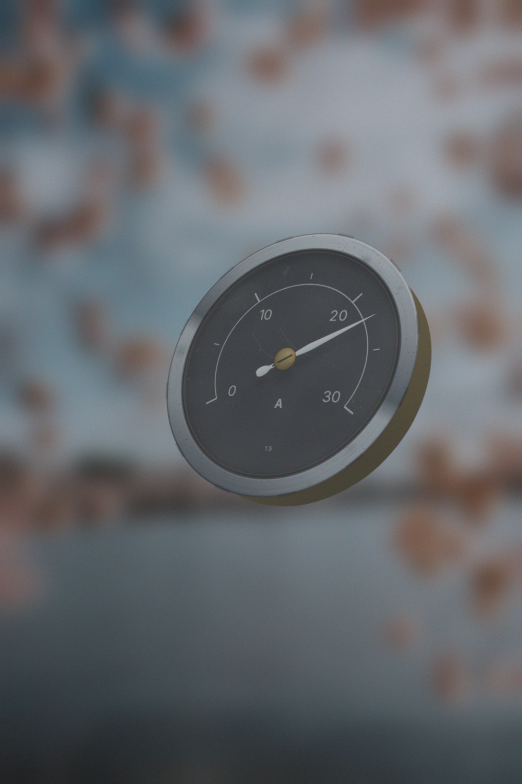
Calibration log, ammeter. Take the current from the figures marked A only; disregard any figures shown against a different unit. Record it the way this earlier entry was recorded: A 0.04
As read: A 22.5
